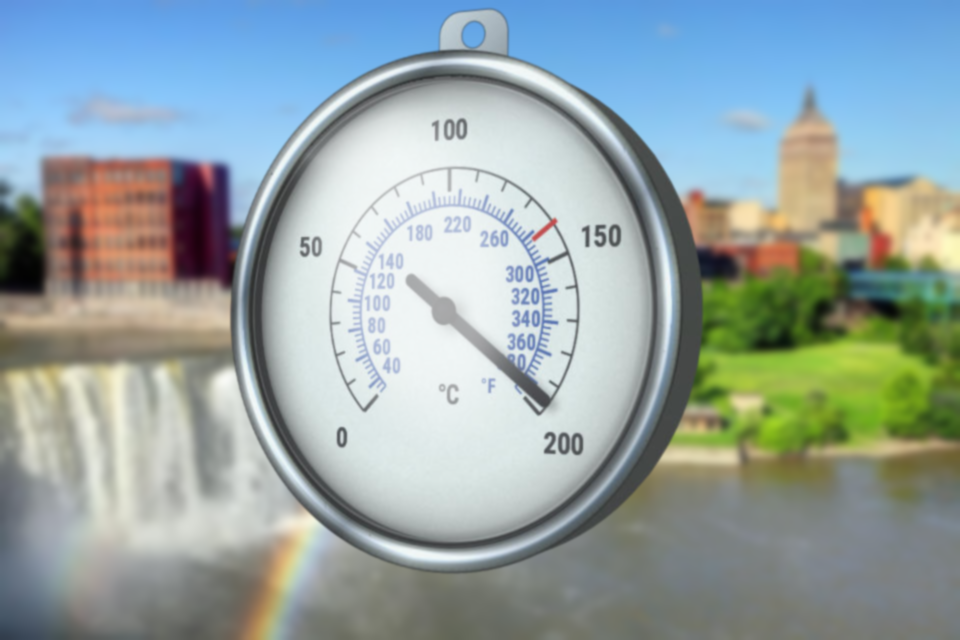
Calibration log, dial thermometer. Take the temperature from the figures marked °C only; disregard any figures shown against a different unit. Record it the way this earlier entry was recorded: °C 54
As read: °C 195
